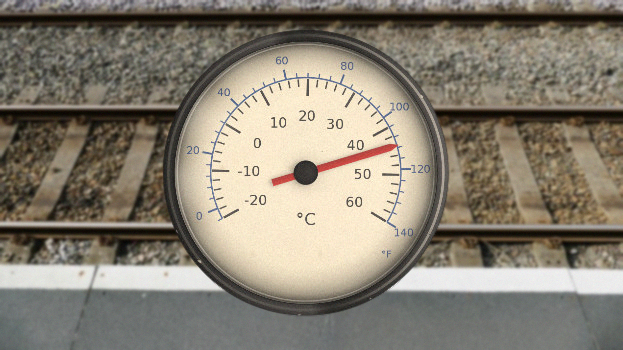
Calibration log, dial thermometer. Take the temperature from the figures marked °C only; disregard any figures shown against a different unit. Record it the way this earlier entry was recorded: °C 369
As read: °C 44
